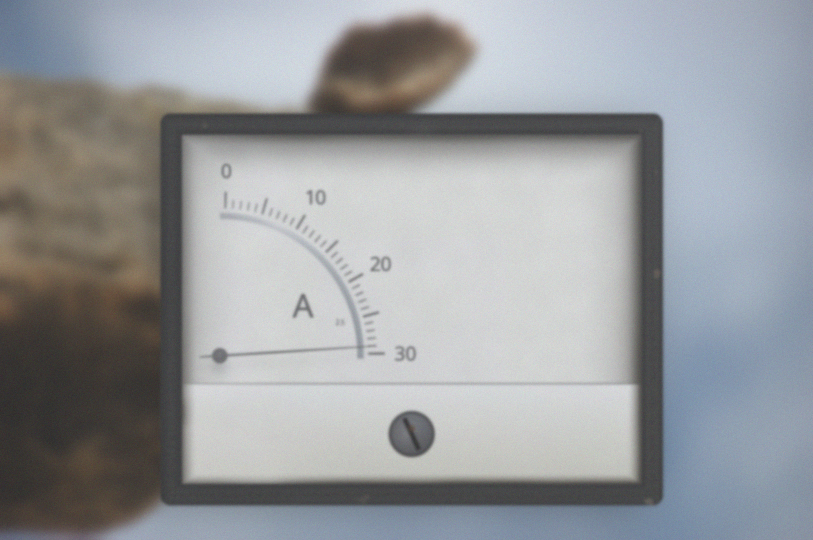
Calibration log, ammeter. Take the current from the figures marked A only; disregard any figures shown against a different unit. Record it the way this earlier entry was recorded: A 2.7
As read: A 29
